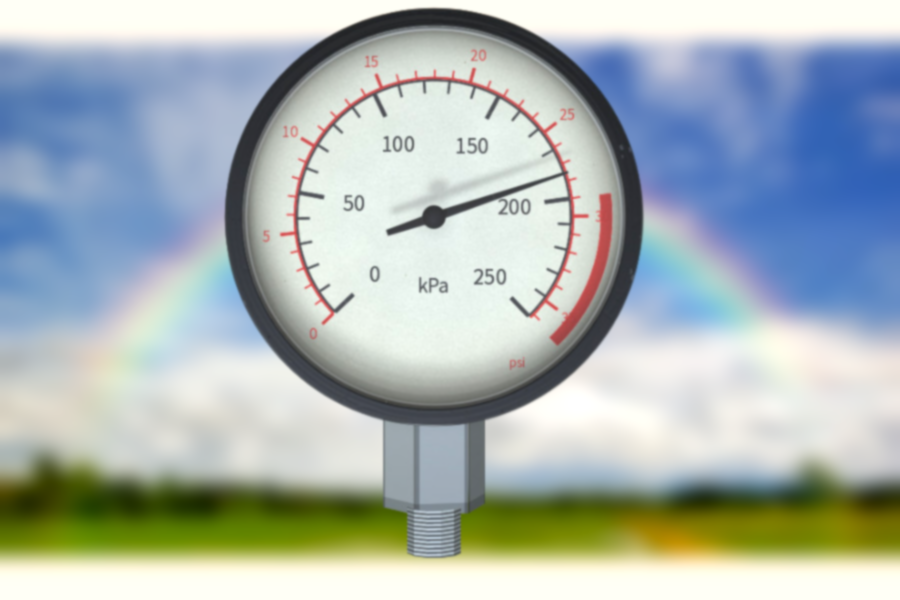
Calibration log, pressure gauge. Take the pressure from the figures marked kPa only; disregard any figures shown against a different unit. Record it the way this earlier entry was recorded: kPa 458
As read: kPa 190
